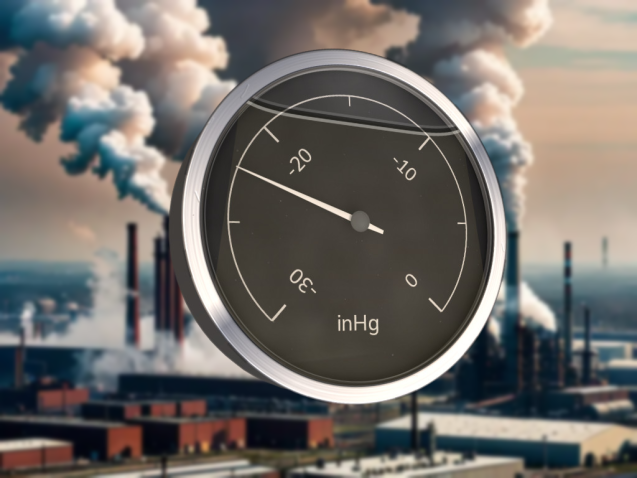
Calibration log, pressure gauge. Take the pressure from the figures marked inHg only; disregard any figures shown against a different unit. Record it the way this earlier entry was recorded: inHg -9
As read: inHg -22.5
